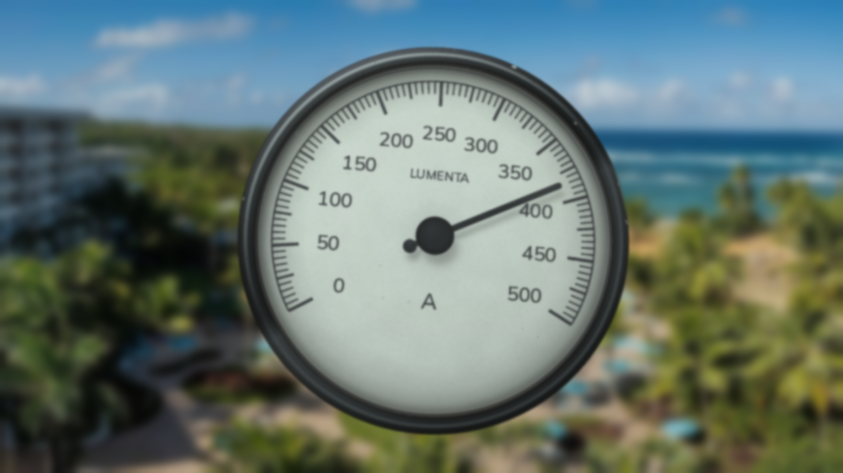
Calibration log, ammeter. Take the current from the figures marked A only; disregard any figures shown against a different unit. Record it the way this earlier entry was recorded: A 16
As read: A 385
